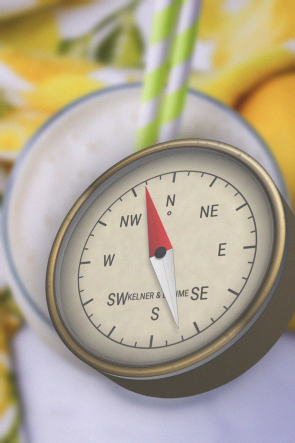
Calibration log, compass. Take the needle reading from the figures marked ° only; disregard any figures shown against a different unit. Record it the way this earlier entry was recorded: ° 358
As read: ° 340
